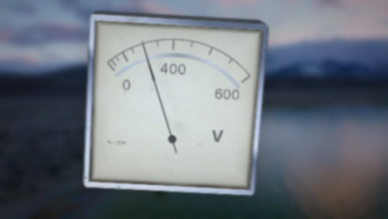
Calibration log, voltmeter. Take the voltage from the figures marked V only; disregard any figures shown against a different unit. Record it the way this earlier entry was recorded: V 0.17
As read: V 300
